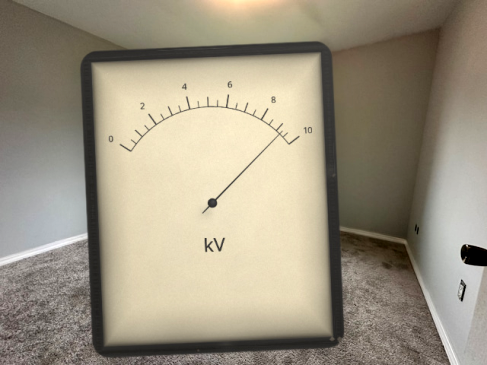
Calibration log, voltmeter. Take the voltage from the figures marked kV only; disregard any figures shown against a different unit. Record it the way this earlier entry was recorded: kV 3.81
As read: kV 9.25
